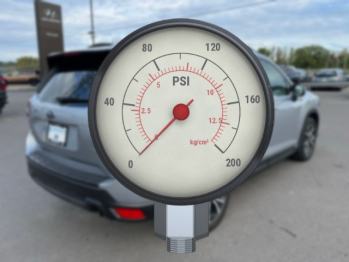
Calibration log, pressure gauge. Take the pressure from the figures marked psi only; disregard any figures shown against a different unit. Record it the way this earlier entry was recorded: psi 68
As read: psi 0
